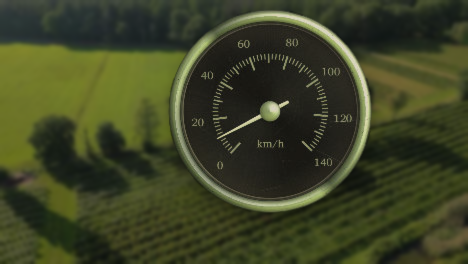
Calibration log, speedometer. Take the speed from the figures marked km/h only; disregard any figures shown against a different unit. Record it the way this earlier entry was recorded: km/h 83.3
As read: km/h 10
